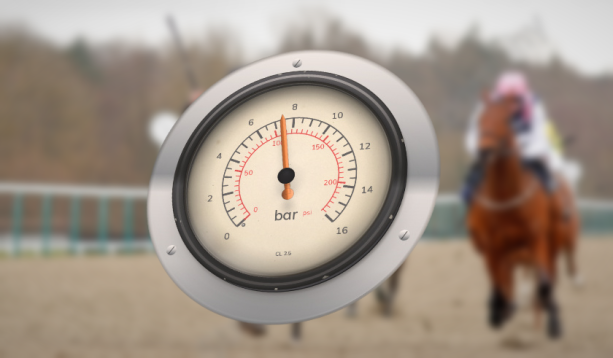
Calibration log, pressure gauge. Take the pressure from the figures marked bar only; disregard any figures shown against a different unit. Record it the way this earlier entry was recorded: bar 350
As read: bar 7.5
